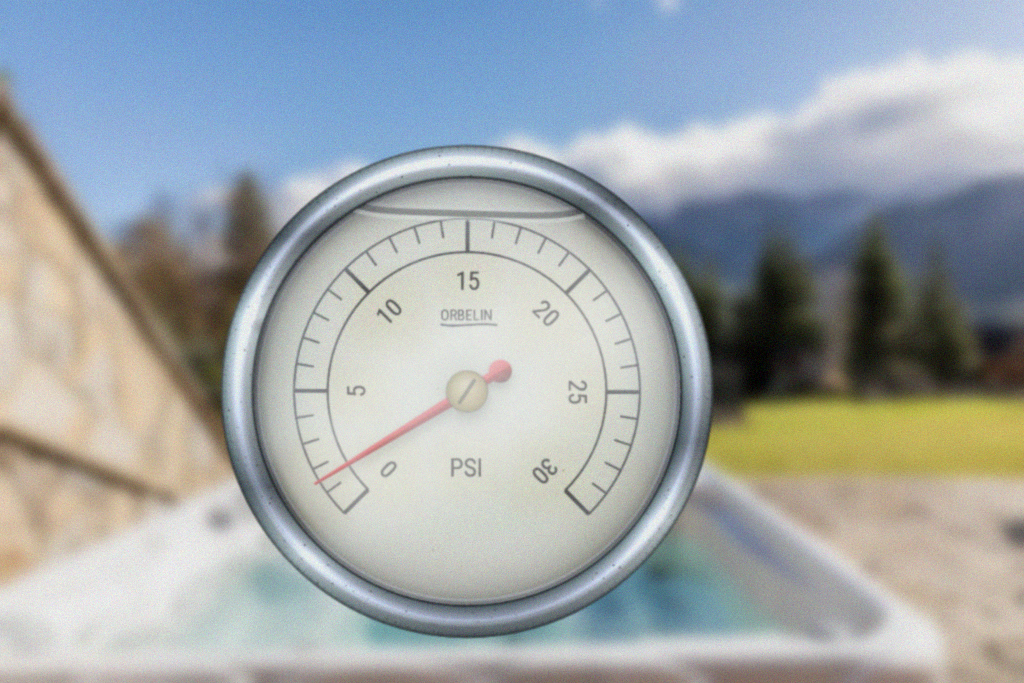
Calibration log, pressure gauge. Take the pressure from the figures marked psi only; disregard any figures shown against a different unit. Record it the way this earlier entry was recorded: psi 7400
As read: psi 1.5
